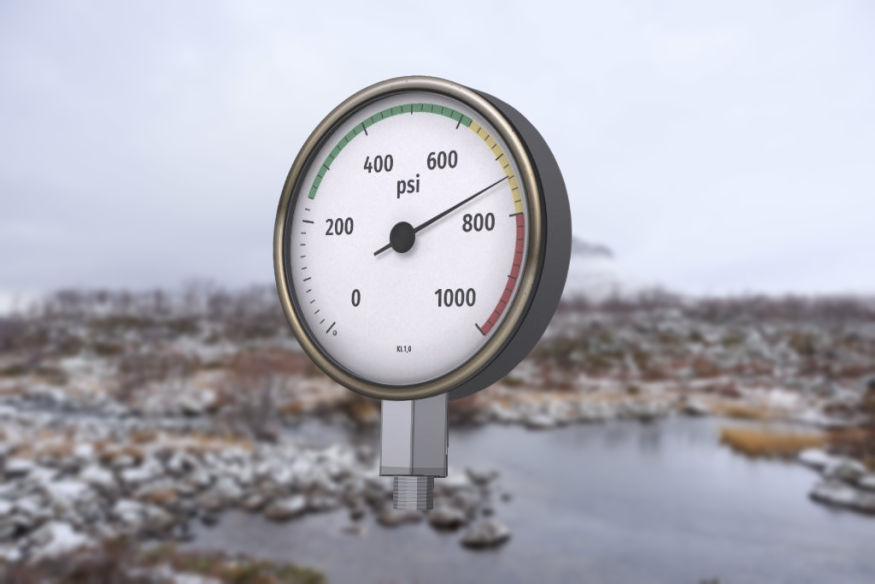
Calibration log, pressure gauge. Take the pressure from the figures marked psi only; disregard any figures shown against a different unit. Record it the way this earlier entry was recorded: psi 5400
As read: psi 740
